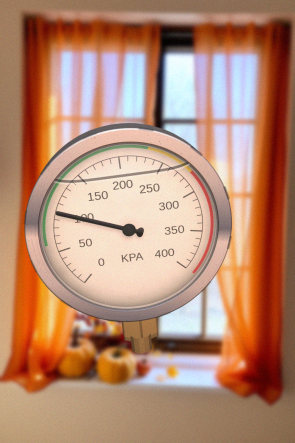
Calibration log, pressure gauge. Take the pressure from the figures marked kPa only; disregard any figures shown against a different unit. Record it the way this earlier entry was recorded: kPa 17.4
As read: kPa 100
